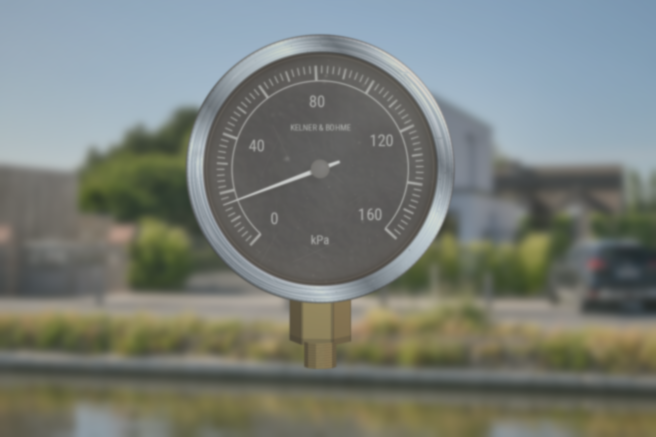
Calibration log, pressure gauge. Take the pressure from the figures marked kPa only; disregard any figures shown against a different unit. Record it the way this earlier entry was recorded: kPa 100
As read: kPa 16
